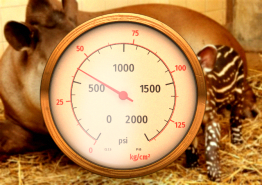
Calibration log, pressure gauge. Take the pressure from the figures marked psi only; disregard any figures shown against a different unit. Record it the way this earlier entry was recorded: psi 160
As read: psi 600
